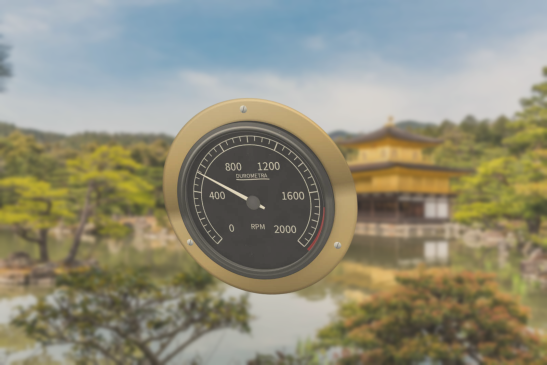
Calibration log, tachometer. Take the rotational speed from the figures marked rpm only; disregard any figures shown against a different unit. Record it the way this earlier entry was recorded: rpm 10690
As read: rpm 550
